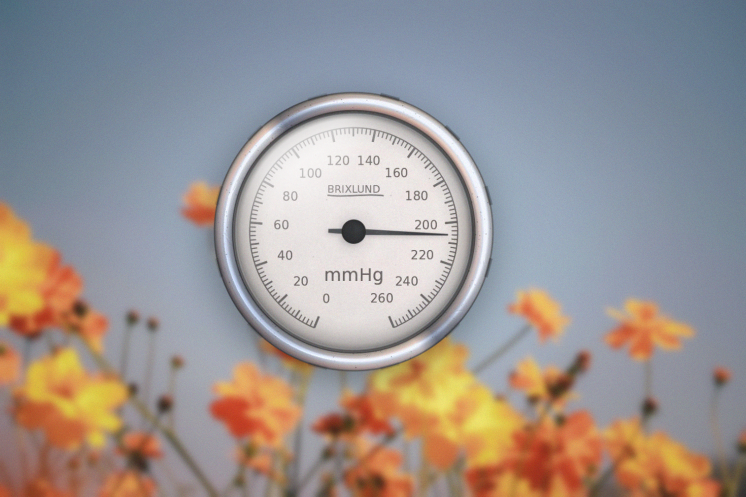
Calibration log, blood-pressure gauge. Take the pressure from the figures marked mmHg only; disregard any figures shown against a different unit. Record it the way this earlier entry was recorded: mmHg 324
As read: mmHg 206
